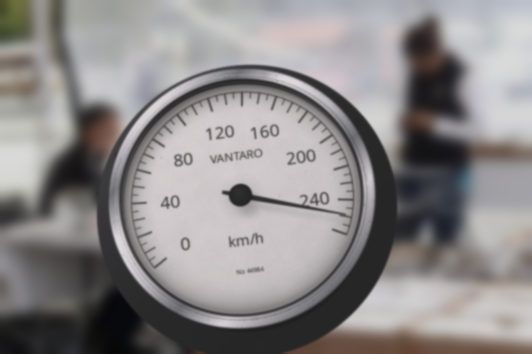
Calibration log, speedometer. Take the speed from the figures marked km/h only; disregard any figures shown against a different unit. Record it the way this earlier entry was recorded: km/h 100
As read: km/h 250
